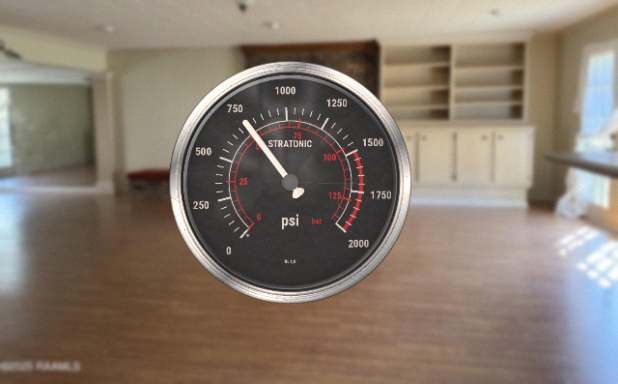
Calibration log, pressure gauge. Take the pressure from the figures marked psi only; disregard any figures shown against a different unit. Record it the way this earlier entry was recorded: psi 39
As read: psi 750
